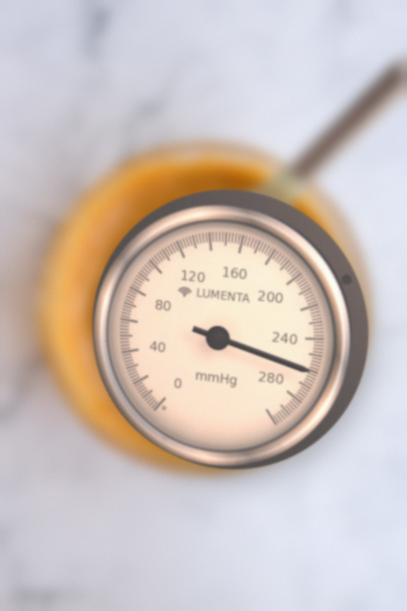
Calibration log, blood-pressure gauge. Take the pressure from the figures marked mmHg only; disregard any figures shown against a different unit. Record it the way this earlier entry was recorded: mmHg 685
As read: mmHg 260
